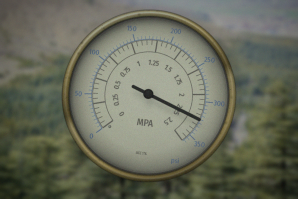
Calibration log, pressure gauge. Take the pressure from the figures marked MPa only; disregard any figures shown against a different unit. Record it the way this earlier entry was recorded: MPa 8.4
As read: MPa 2.25
